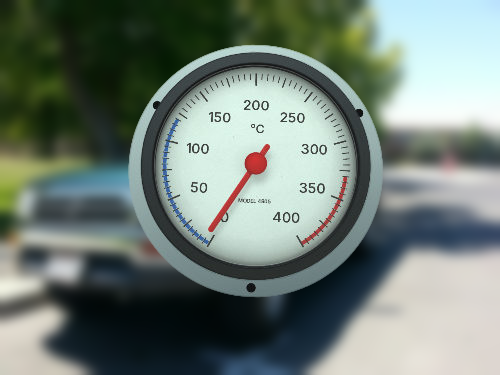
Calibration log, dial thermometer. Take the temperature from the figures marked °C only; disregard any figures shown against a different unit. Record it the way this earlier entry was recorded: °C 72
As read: °C 5
